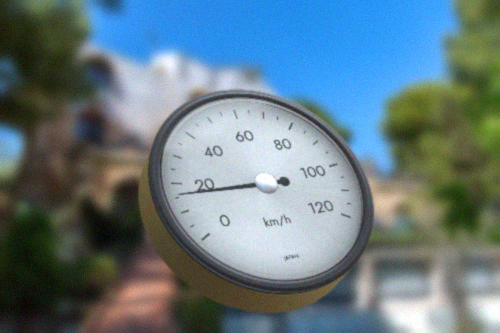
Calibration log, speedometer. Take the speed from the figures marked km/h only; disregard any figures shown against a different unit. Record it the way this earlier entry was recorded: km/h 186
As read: km/h 15
